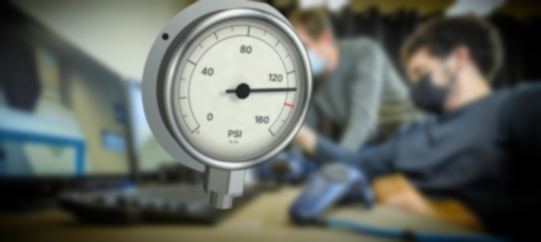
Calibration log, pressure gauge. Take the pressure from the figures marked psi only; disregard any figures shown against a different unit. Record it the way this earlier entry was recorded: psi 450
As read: psi 130
